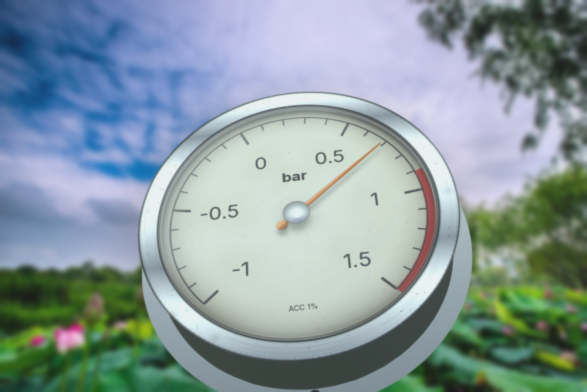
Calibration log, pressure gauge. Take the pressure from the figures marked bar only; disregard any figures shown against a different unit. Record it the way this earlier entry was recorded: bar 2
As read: bar 0.7
